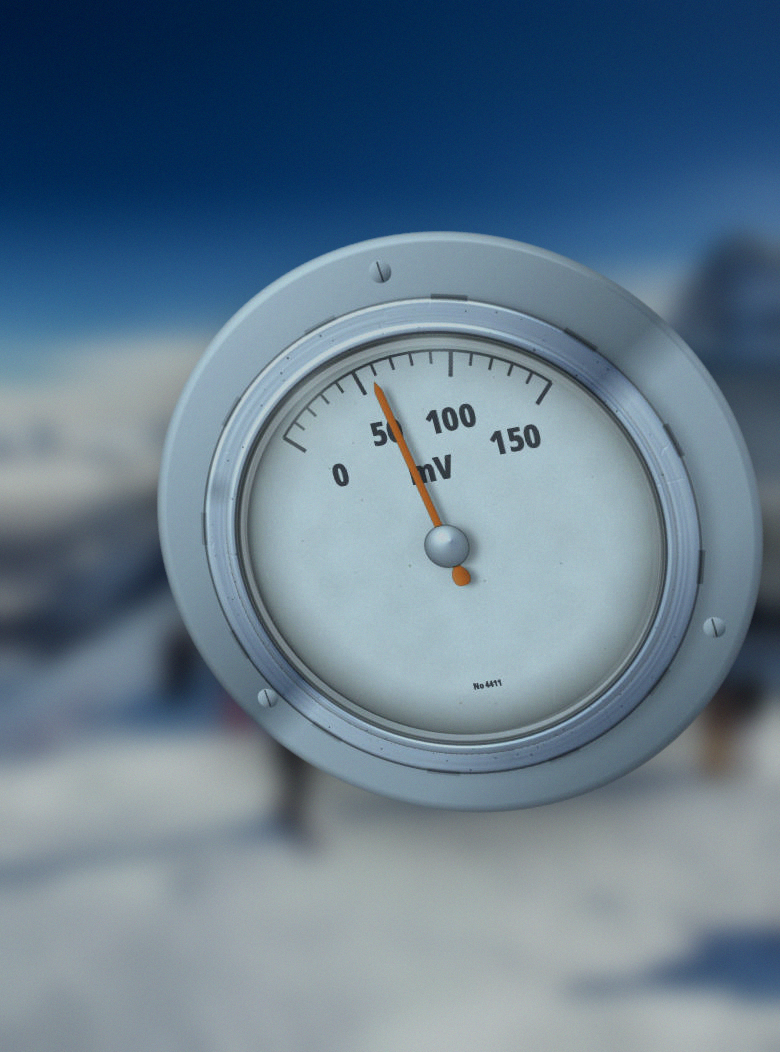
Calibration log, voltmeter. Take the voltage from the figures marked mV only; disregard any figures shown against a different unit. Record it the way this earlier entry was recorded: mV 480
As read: mV 60
